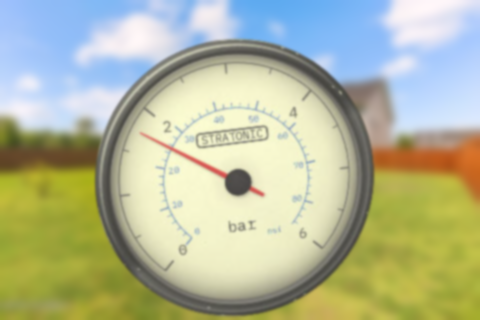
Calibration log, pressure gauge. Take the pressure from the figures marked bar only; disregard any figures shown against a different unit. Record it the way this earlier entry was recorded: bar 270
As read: bar 1.75
